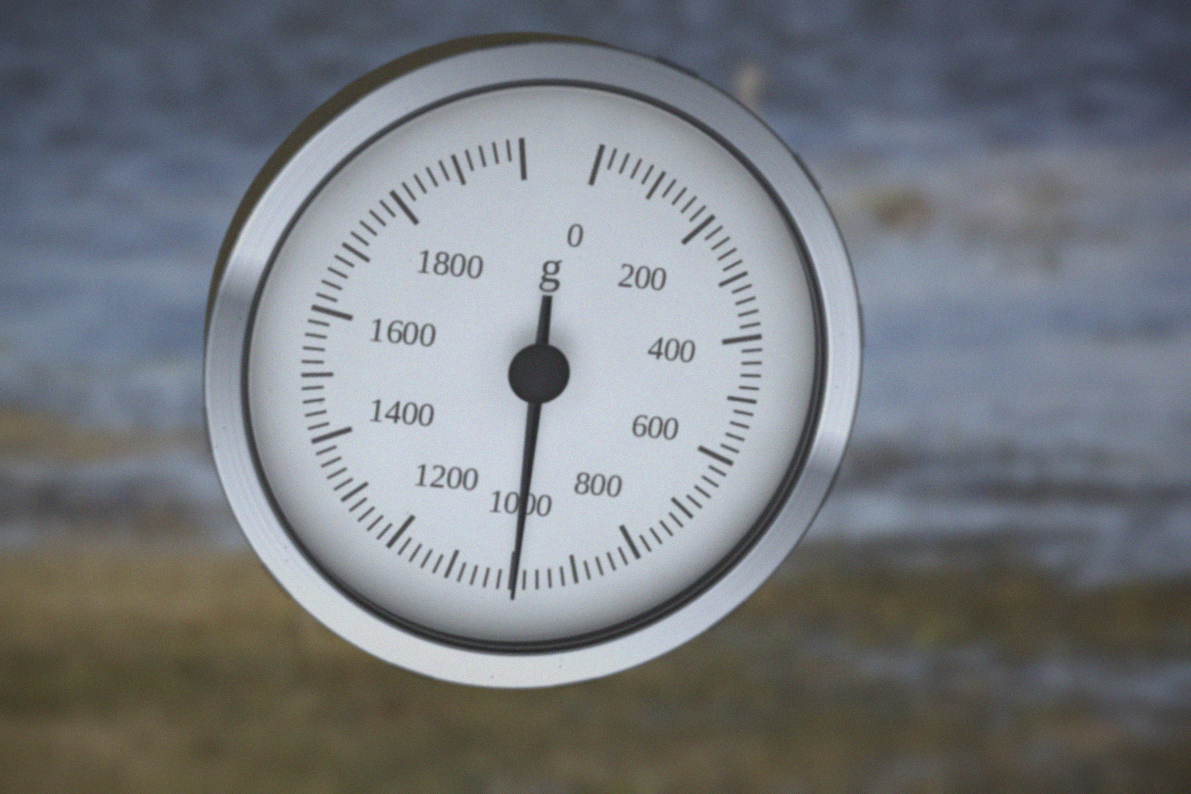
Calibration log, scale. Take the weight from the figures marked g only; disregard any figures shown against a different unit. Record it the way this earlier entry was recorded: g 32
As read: g 1000
